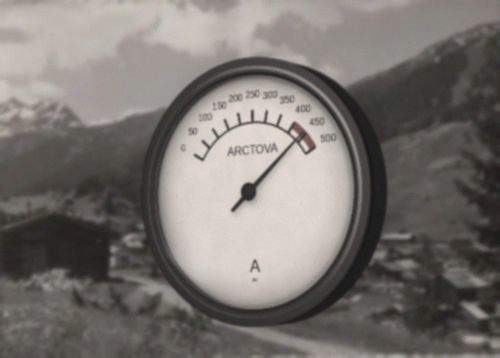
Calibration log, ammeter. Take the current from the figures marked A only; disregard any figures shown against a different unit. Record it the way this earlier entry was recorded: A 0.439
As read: A 450
